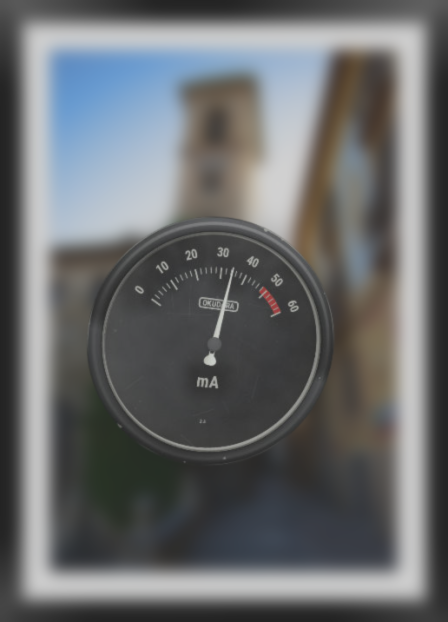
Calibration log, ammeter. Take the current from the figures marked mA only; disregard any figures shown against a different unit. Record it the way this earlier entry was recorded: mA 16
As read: mA 34
